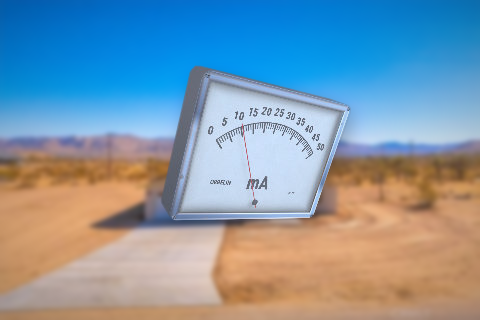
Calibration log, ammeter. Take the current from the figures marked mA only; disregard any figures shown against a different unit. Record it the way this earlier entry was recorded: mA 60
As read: mA 10
